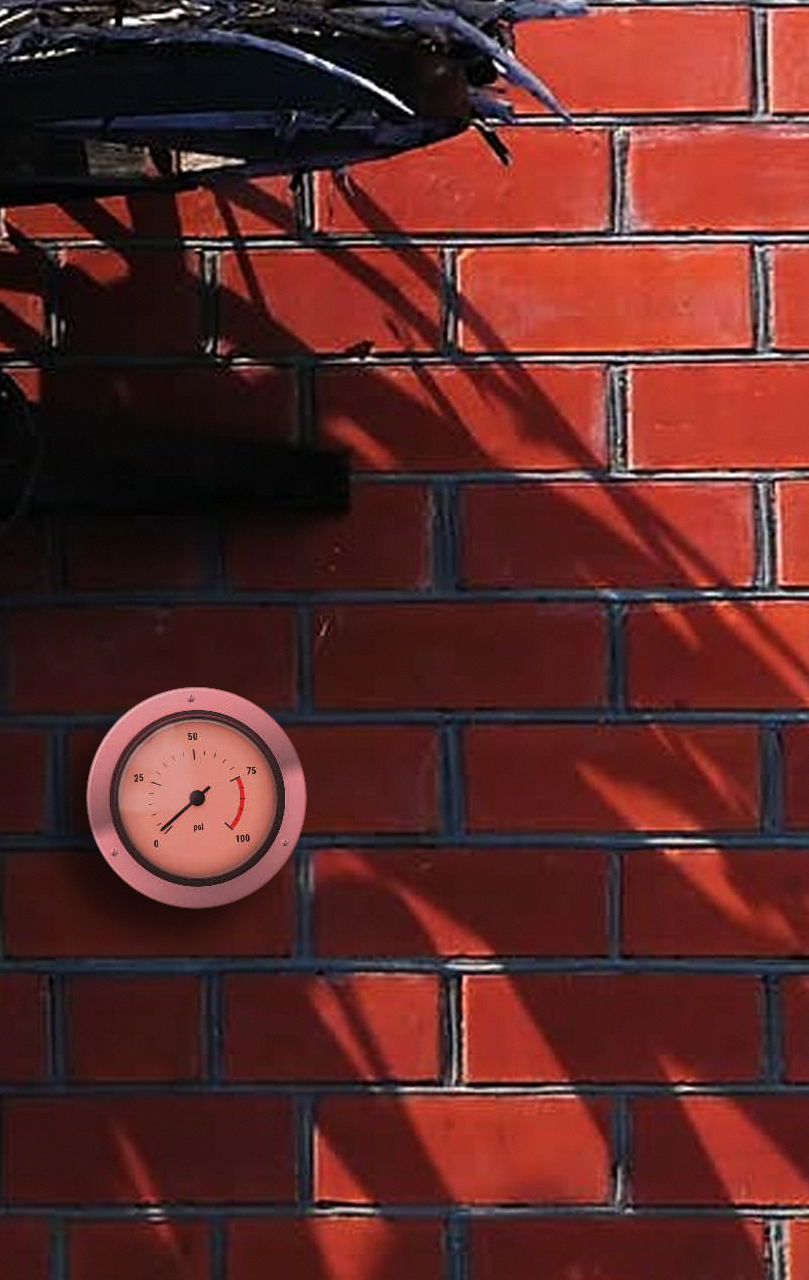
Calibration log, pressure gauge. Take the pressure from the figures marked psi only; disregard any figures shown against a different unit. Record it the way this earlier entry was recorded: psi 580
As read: psi 2.5
